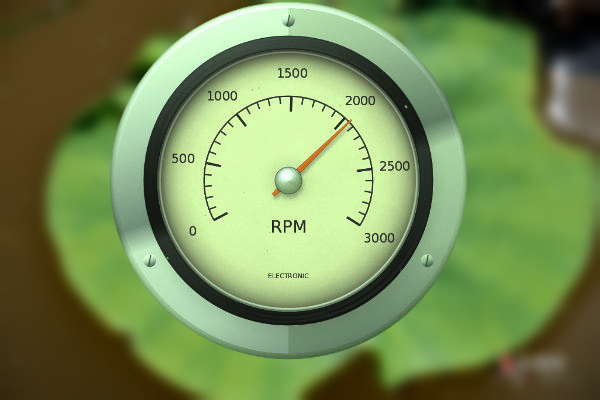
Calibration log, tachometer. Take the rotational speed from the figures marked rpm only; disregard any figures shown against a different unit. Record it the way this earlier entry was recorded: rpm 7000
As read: rpm 2050
